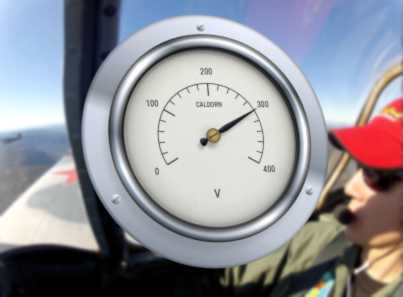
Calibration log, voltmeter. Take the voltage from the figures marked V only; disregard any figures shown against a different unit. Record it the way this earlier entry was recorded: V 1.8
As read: V 300
